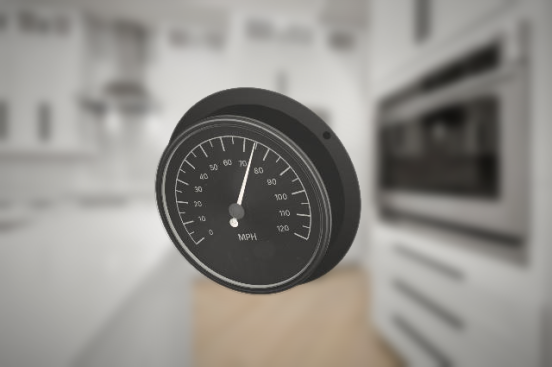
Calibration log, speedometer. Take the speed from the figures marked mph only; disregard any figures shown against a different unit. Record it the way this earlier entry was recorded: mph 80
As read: mph 75
